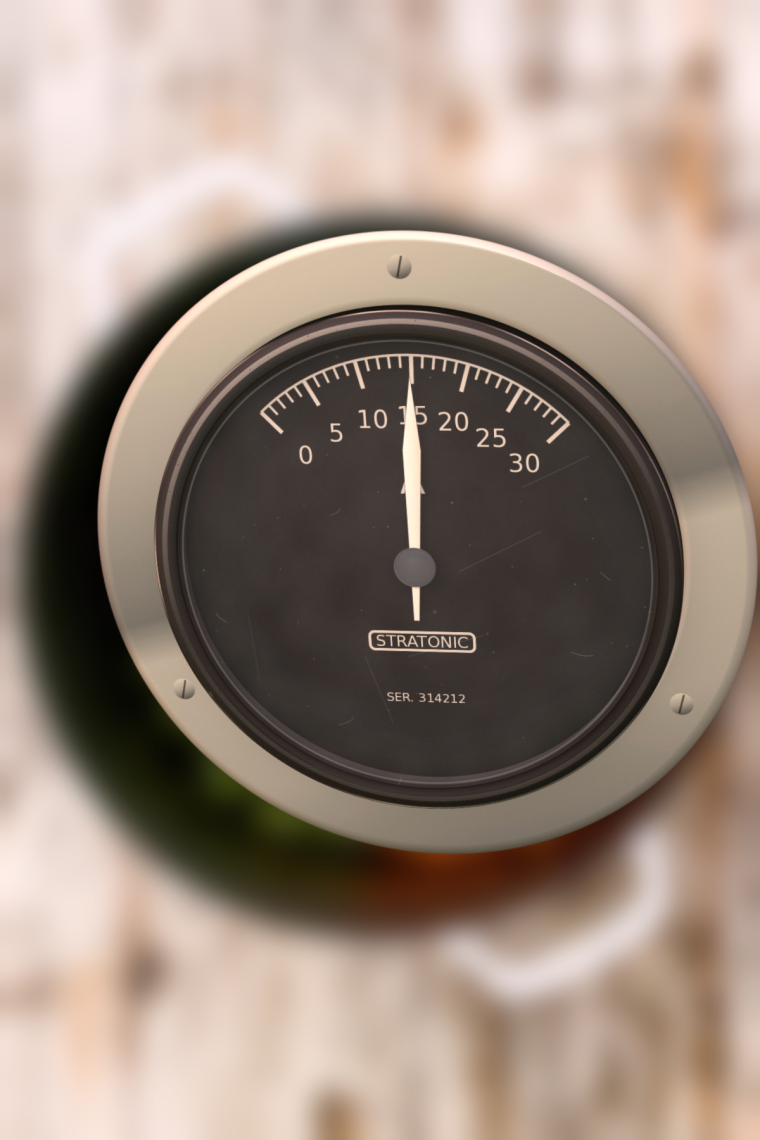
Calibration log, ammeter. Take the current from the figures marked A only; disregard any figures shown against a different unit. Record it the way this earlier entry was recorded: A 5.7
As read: A 15
